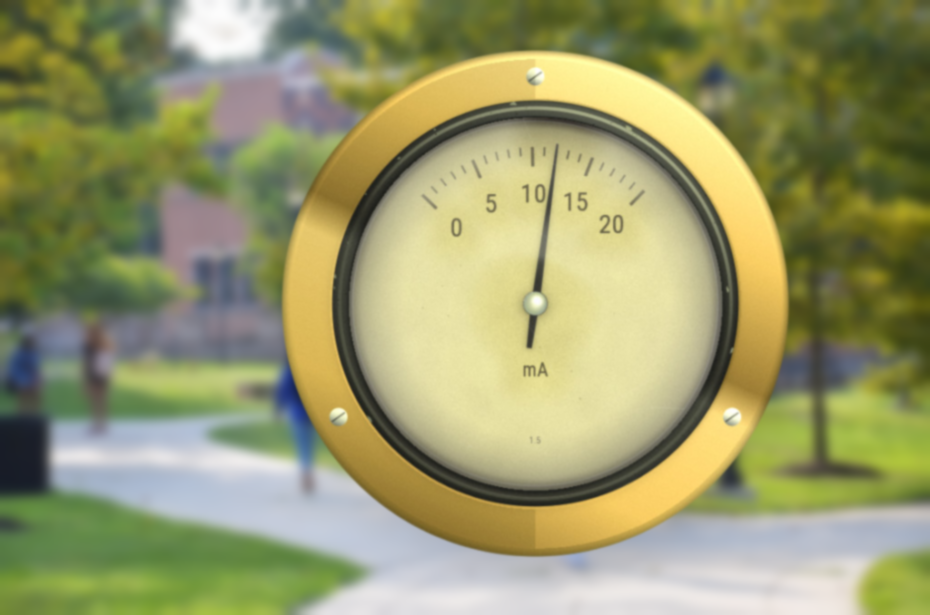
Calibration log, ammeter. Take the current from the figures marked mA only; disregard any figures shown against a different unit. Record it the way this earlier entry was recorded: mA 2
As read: mA 12
